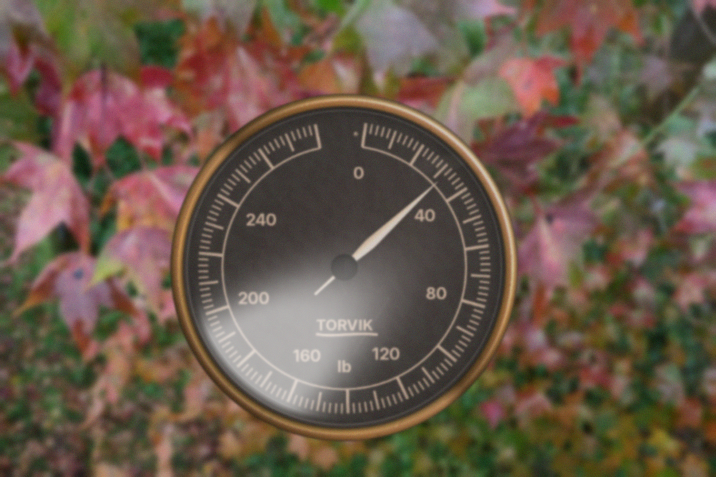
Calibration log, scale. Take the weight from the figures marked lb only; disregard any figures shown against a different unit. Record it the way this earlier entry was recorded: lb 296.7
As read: lb 32
